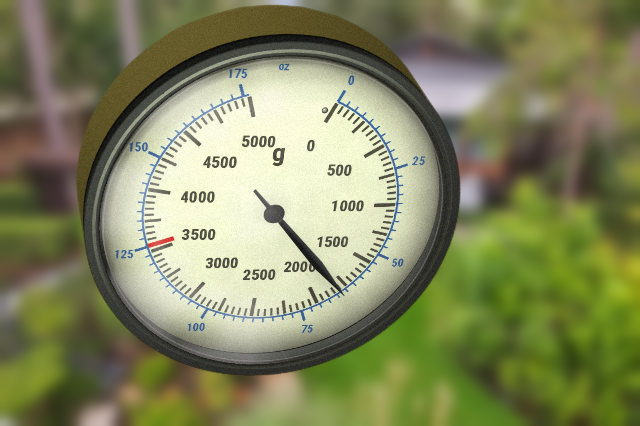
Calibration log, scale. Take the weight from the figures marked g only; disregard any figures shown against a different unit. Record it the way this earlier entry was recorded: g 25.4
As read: g 1800
